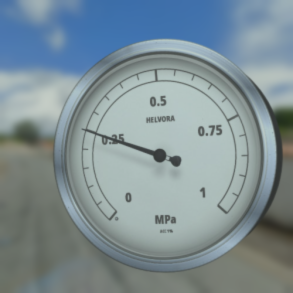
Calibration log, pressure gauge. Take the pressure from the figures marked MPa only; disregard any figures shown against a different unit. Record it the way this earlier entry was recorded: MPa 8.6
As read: MPa 0.25
